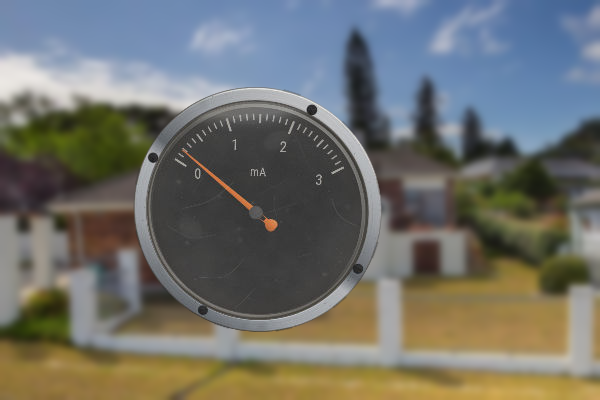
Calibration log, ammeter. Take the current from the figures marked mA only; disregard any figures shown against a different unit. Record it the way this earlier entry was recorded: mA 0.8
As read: mA 0.2
